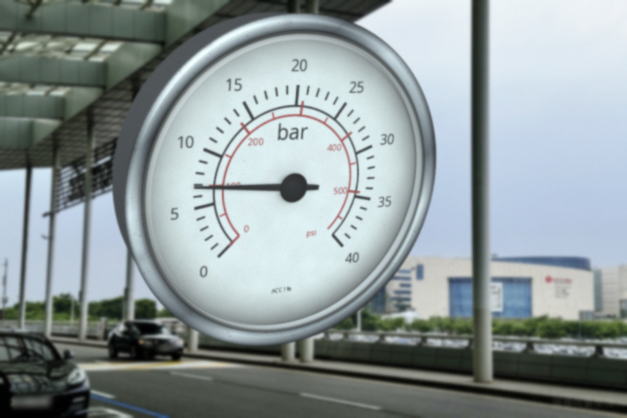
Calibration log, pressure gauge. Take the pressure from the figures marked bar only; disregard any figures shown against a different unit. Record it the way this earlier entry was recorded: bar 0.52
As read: bar 7
